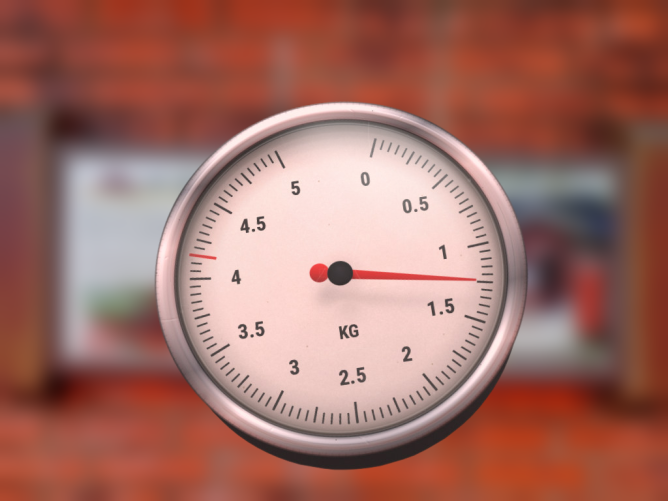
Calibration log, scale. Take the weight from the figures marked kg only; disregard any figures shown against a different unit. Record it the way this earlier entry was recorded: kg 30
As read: kg 1.25
